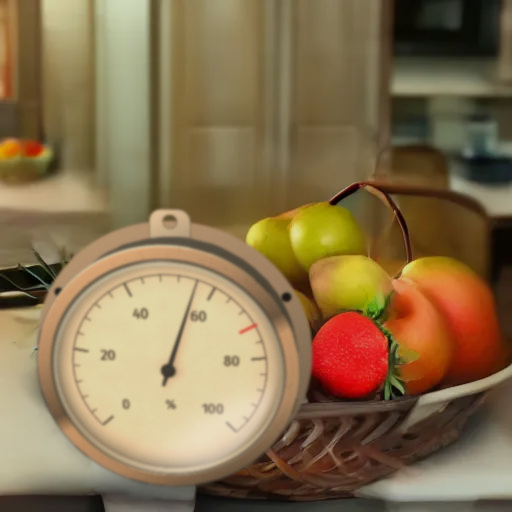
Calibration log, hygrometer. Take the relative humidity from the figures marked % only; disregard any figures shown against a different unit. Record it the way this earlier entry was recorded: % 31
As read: % 56
